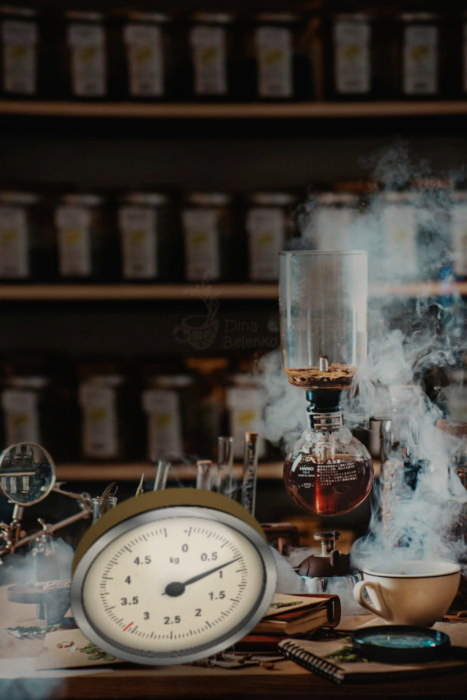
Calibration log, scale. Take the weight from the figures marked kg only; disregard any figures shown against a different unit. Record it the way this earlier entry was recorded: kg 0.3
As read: kg 0.75
